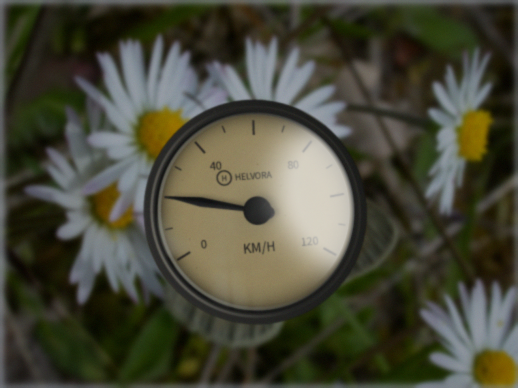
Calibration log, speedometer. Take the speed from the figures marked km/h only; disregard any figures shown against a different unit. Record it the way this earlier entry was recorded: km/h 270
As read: km/h 20
